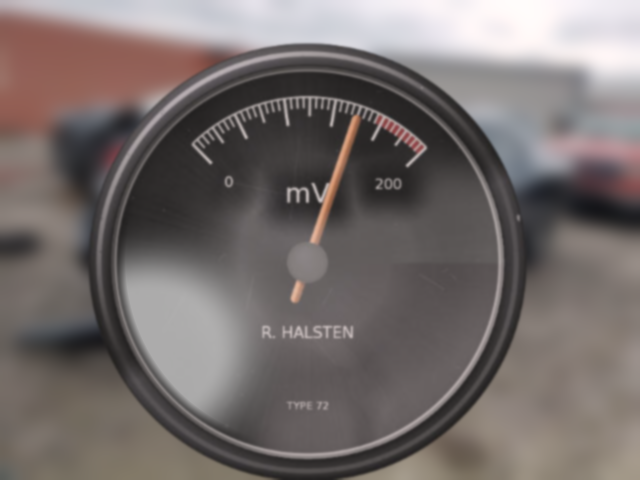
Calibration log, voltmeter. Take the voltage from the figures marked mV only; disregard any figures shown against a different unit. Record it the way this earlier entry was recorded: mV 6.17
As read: mV 140
